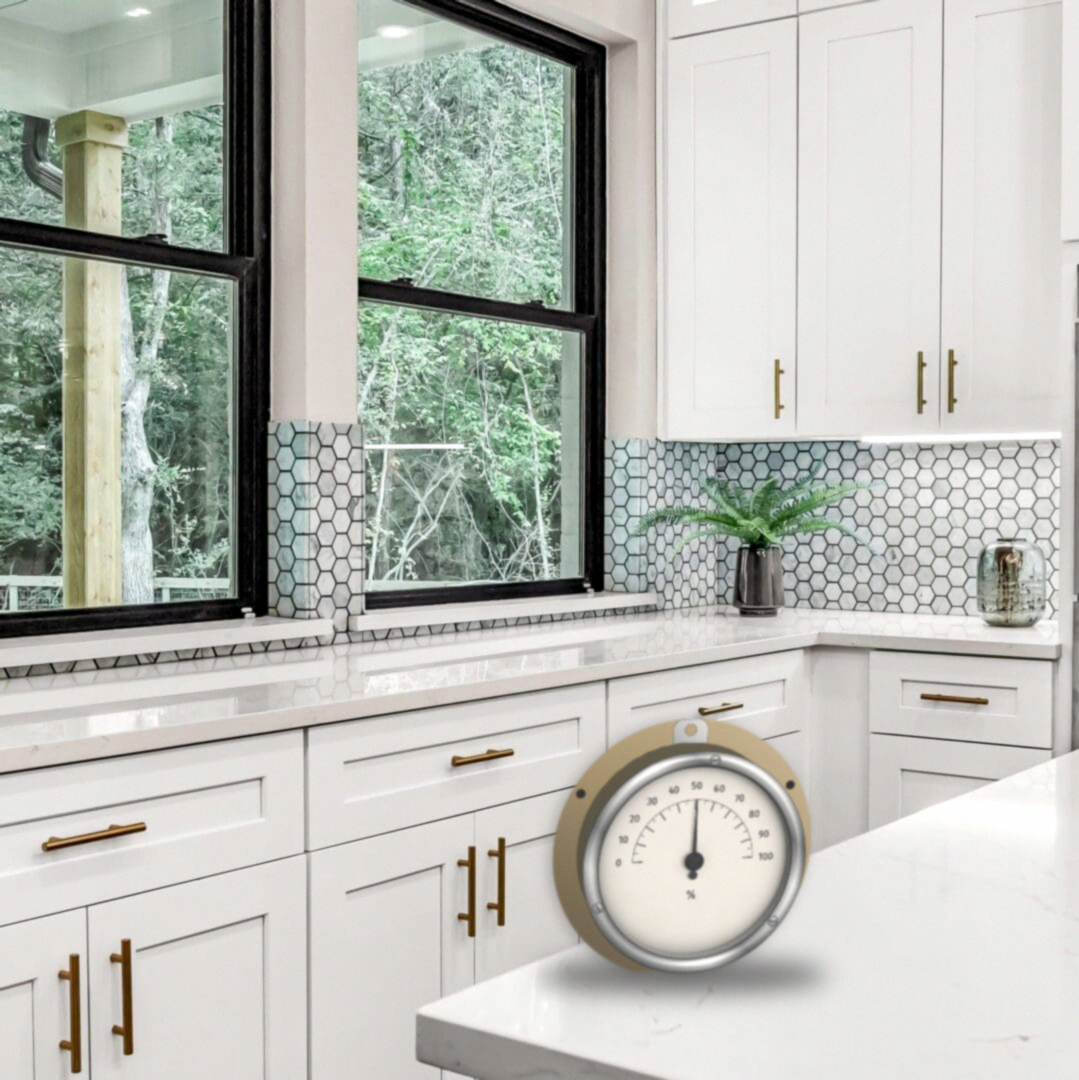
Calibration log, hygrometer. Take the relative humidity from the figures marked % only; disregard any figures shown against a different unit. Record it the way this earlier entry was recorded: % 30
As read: % 50
